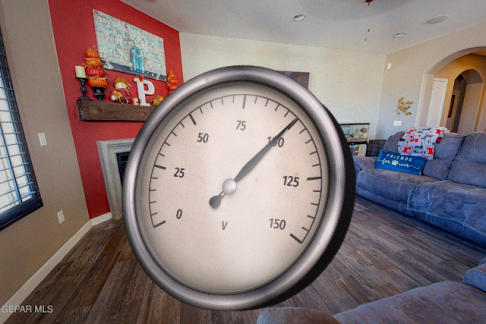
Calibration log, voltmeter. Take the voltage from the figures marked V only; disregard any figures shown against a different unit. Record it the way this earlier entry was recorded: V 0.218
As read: V 100
